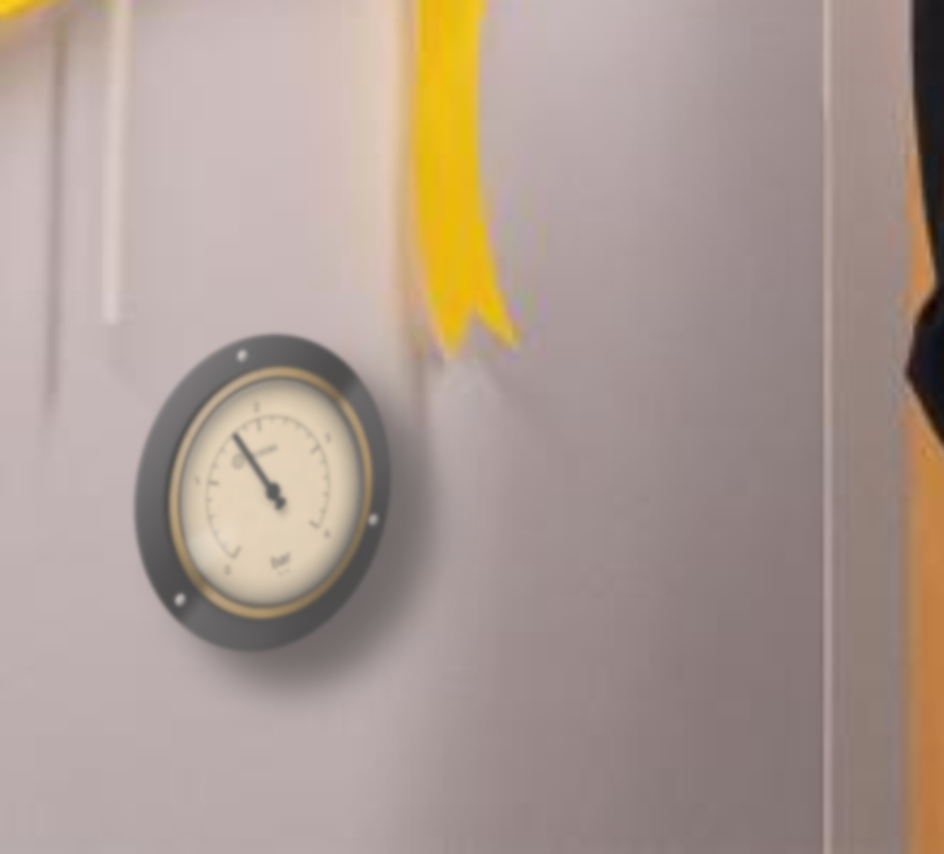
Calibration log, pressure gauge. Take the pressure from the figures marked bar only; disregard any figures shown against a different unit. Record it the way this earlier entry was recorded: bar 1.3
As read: bar 1.6
